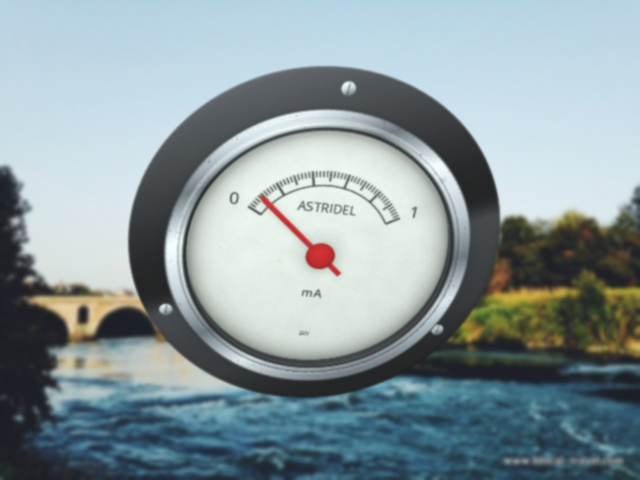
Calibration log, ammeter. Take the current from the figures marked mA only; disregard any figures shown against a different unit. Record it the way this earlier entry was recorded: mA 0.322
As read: mA 0.1
